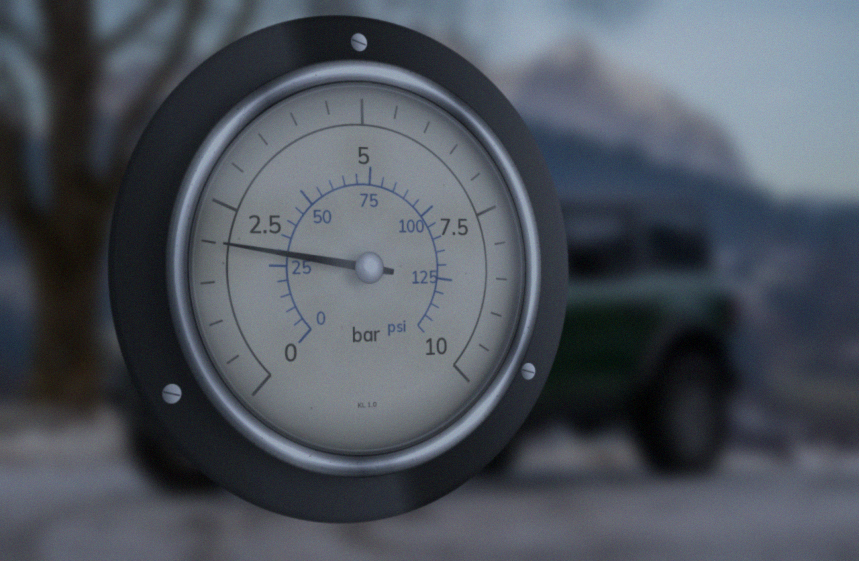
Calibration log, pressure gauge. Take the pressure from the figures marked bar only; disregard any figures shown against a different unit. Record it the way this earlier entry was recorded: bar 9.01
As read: bar 2
